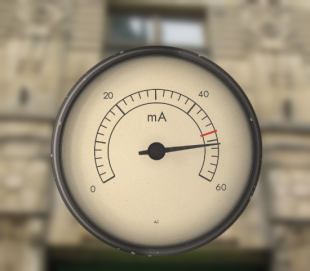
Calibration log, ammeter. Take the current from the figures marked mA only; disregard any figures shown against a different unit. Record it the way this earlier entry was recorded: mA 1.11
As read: mA 51
